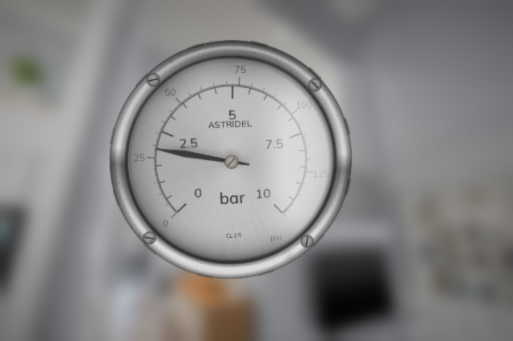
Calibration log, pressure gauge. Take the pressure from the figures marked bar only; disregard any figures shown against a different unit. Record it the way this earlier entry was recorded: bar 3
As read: bar 2
